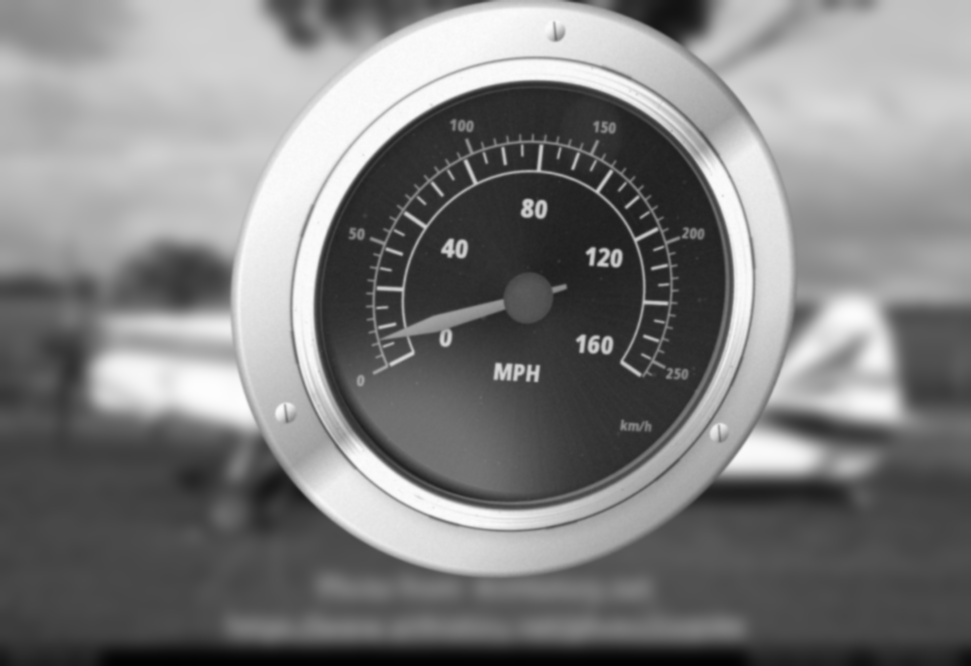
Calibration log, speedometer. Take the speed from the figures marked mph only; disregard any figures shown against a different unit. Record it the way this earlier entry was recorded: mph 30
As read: mph 7.5
